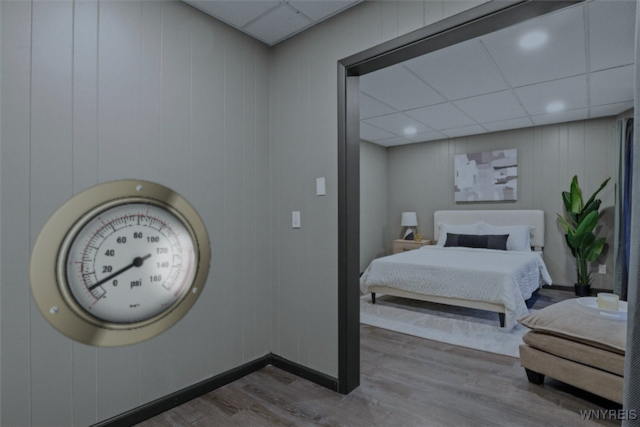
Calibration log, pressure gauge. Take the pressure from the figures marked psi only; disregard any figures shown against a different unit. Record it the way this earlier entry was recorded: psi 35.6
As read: psi 10
